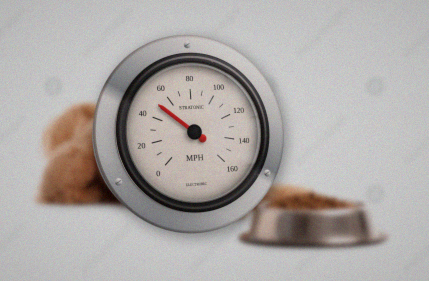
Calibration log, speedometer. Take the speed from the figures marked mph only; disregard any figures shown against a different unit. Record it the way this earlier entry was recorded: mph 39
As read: mph 50
